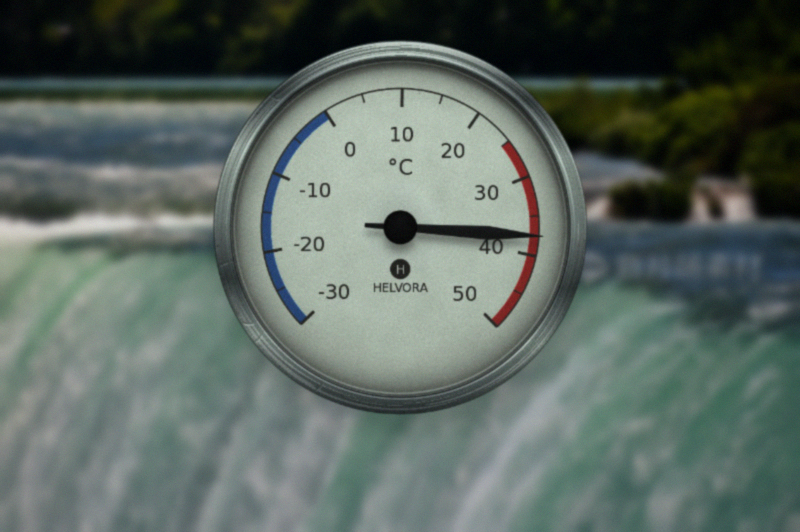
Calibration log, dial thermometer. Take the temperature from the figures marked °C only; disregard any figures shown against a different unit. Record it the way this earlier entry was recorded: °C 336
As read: °C 37.5
